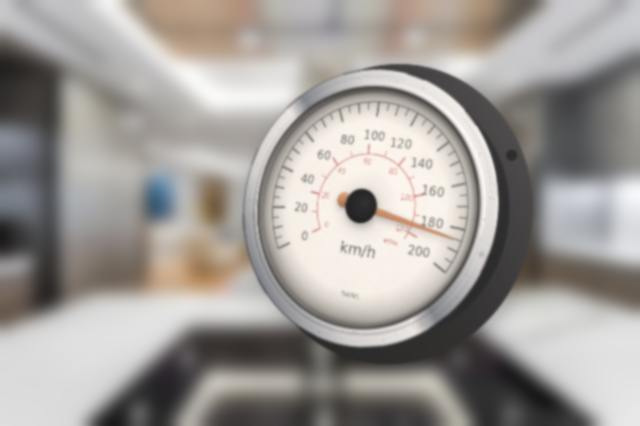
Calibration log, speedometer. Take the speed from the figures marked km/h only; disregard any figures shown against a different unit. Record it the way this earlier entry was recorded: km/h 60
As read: km/h 185
